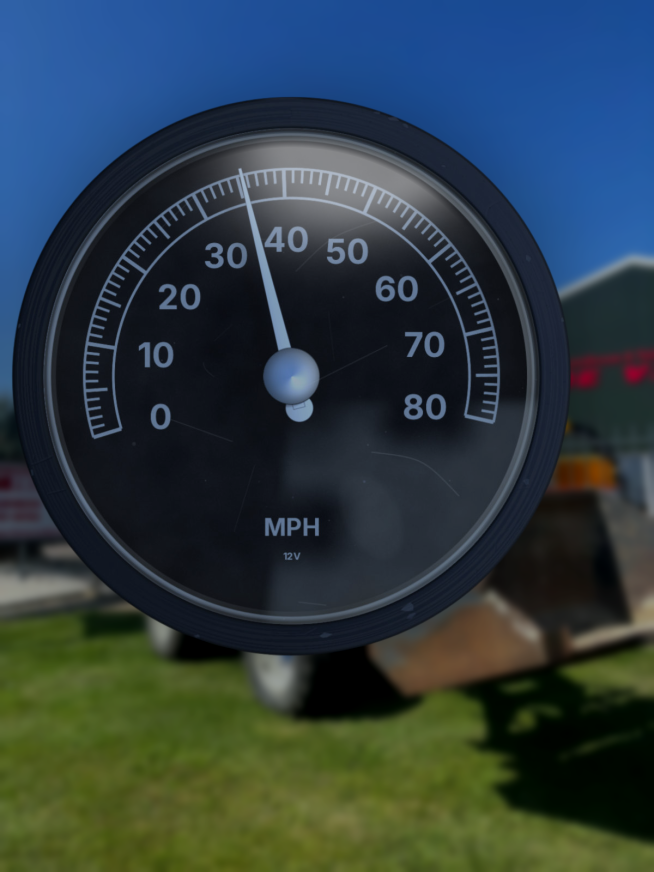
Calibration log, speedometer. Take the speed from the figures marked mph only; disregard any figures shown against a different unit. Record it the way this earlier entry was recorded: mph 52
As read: mph 35.5
